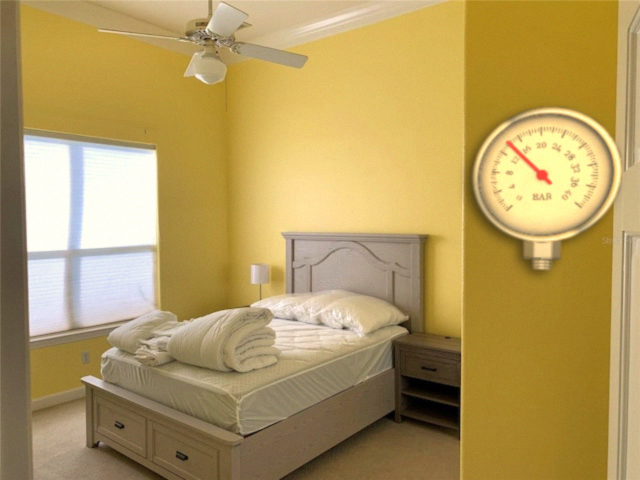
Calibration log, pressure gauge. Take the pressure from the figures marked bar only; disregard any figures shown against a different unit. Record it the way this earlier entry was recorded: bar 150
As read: bar 14
